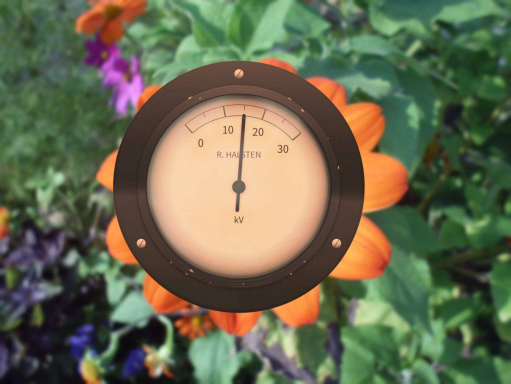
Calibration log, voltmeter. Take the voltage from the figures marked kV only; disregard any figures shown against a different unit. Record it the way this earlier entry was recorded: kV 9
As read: kV 15
